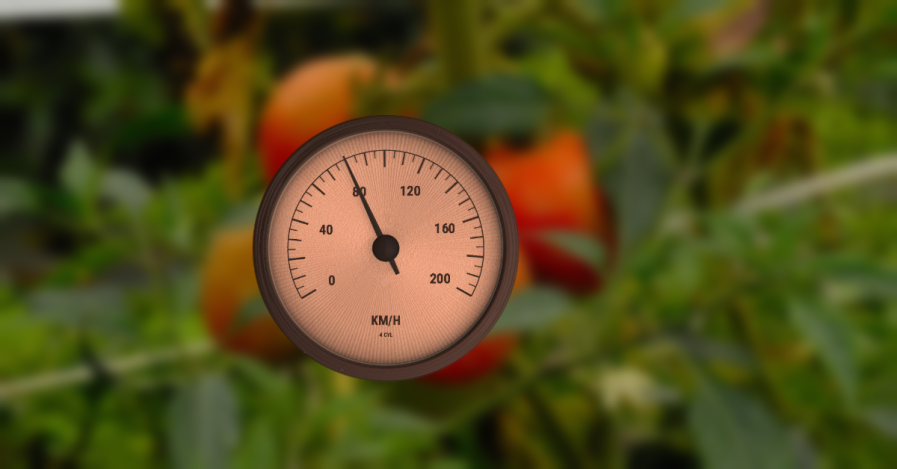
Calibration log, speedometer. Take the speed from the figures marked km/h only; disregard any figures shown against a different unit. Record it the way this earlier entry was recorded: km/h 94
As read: km/h 80
